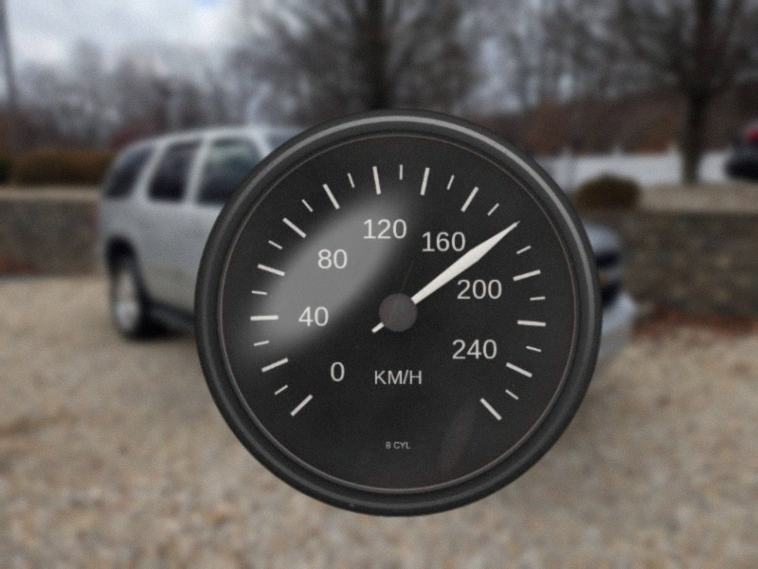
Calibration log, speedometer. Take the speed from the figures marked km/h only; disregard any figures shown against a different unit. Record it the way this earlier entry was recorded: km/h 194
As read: km/h 180
